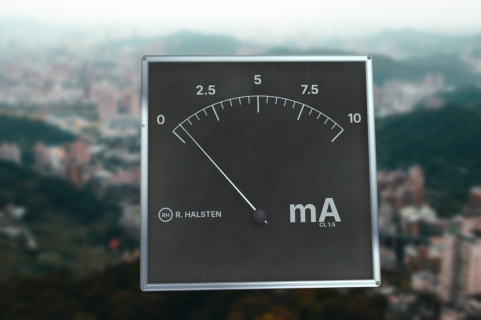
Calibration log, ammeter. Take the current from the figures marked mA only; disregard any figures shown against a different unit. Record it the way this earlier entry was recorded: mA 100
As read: mA 0.5
